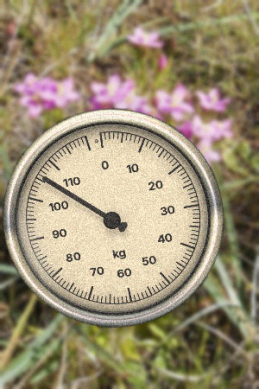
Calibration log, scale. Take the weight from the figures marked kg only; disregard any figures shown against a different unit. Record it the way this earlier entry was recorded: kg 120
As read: kg 106
